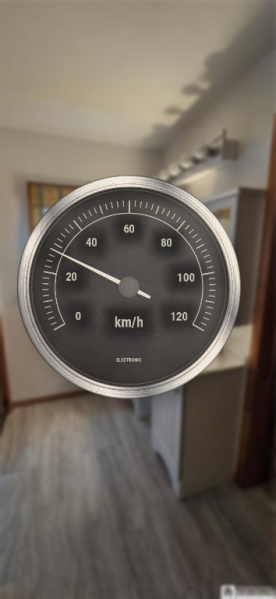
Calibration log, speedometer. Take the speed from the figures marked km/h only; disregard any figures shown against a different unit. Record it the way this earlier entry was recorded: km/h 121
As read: km/h 28
